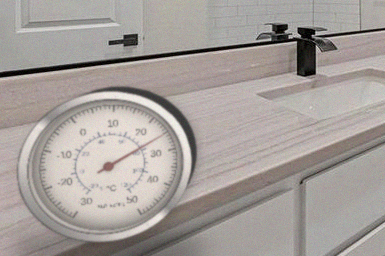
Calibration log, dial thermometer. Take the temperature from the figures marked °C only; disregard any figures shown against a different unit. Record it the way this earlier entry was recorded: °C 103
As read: °C 25
